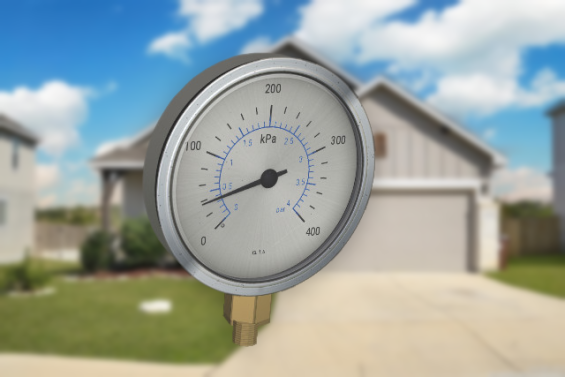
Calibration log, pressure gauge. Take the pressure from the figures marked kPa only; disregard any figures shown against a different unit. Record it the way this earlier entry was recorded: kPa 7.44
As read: kPa 40
